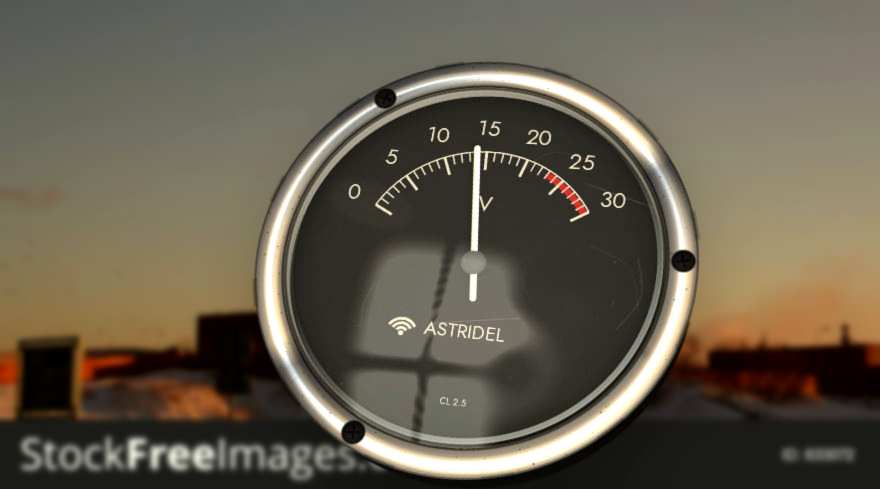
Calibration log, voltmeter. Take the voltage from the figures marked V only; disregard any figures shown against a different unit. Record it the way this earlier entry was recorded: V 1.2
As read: V 14
